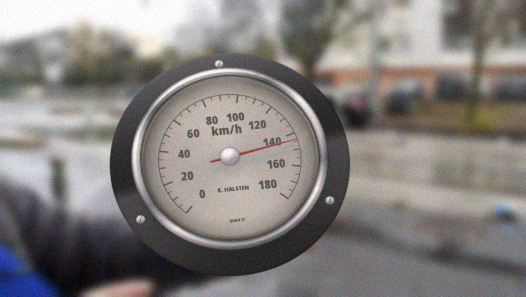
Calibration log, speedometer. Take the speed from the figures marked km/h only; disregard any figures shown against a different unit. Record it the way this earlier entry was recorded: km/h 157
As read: km/h 145
